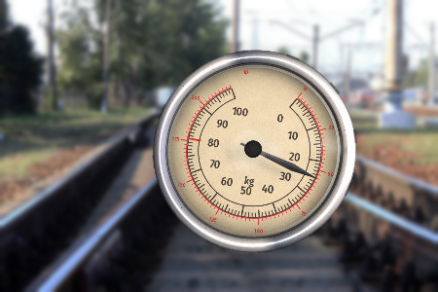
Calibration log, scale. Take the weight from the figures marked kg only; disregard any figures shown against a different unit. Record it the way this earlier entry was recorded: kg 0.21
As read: kg 25
